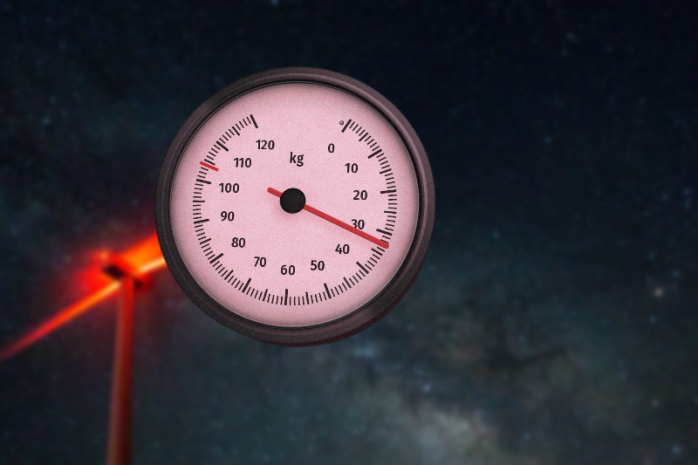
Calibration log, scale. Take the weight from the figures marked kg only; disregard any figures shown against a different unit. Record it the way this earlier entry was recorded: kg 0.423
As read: kg 33
